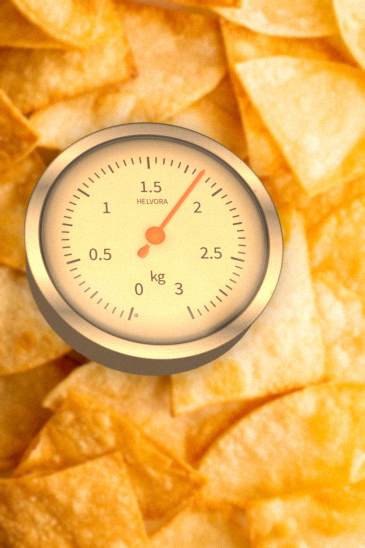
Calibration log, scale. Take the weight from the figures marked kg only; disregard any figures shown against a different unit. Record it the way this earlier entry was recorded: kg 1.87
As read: kg 1.85
